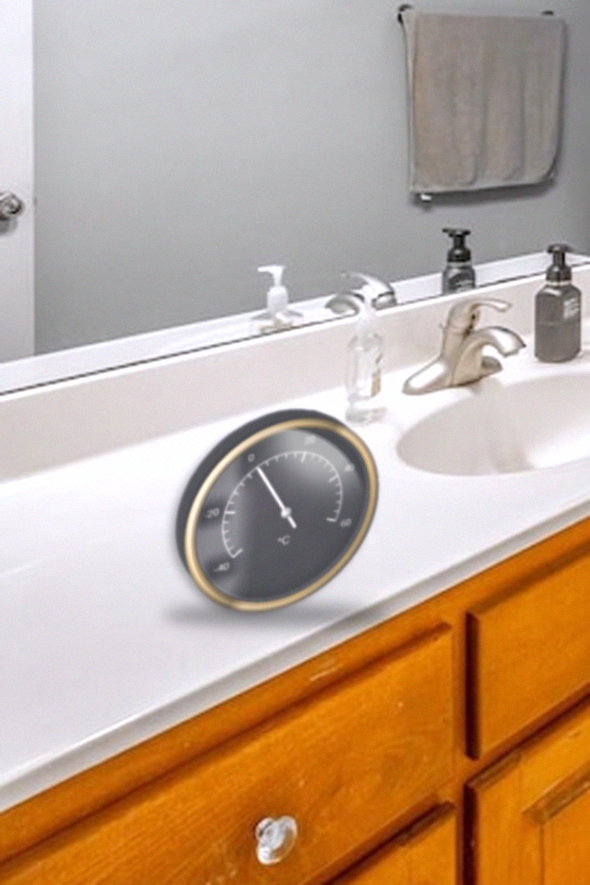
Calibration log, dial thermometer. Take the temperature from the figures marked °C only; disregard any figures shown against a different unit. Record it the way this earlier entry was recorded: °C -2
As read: °C 0
